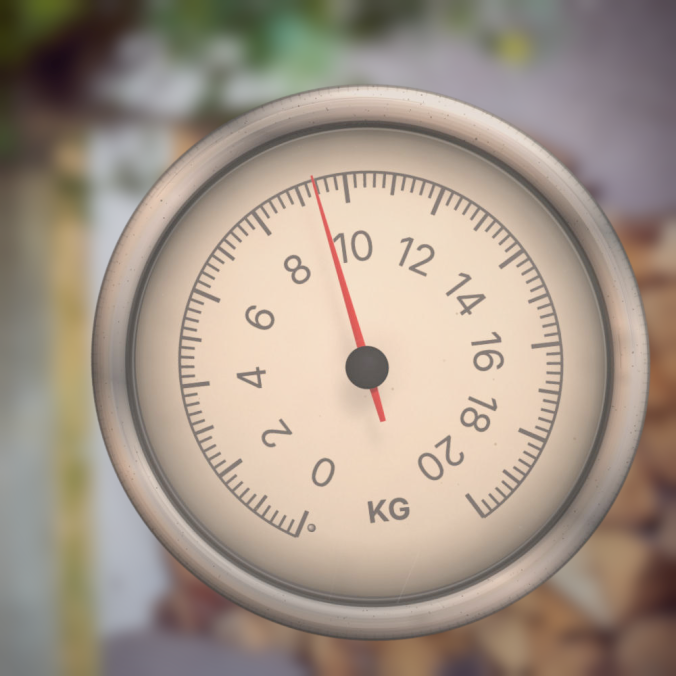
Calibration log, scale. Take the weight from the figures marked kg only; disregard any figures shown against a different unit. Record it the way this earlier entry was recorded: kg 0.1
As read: kg 9.4
